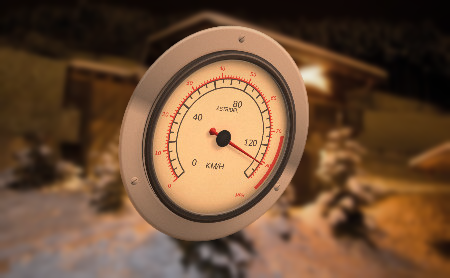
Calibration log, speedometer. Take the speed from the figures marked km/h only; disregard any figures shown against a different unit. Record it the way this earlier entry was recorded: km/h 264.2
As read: km/h 130
